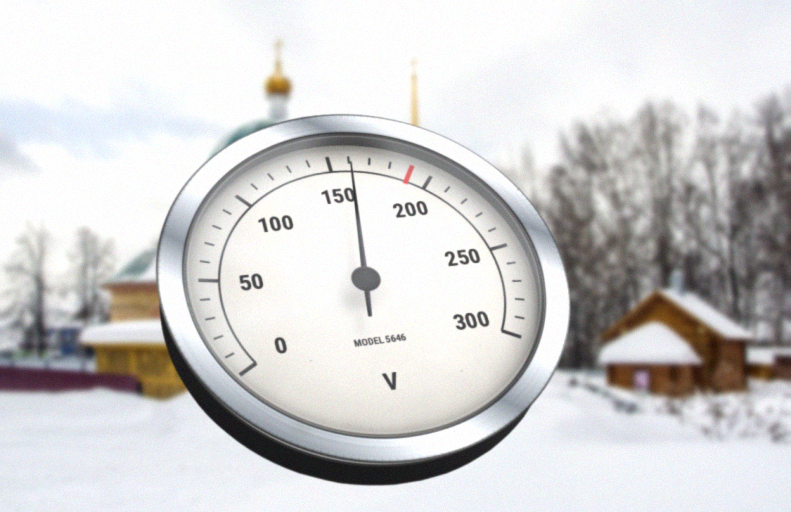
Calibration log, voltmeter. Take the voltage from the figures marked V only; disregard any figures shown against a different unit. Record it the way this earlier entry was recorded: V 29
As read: V 160
